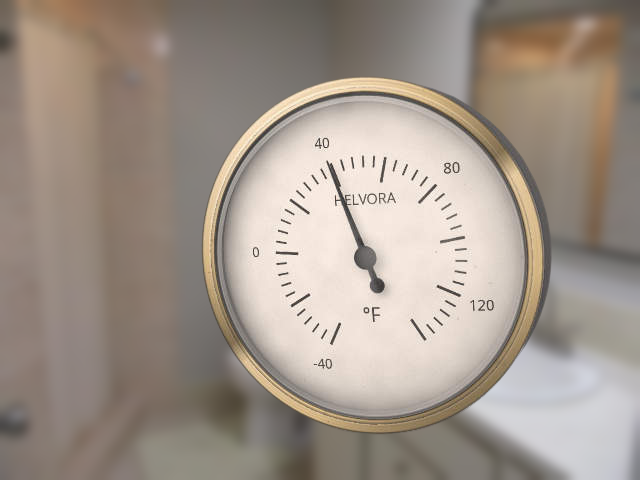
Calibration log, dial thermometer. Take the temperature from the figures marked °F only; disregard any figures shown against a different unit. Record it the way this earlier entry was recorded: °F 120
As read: °F 40
